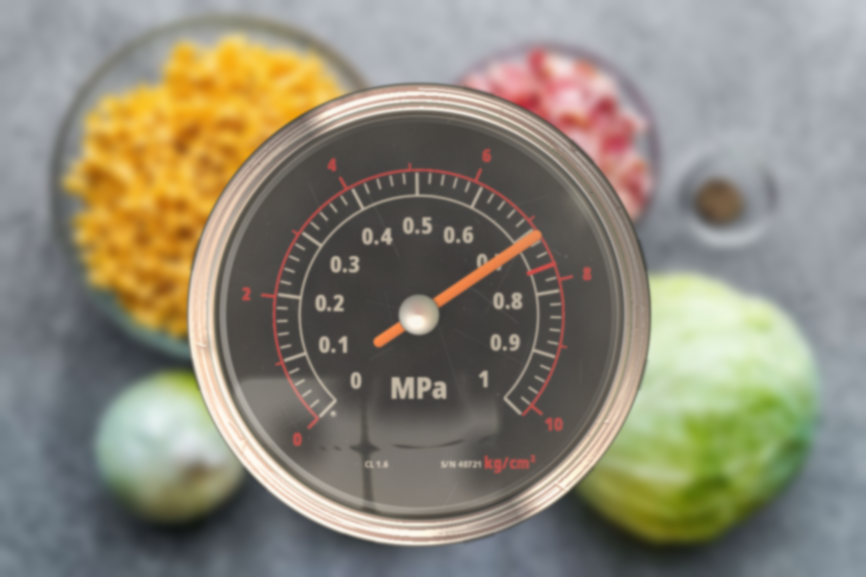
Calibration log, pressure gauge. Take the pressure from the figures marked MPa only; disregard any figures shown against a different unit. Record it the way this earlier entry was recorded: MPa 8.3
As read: MPa 0.71
